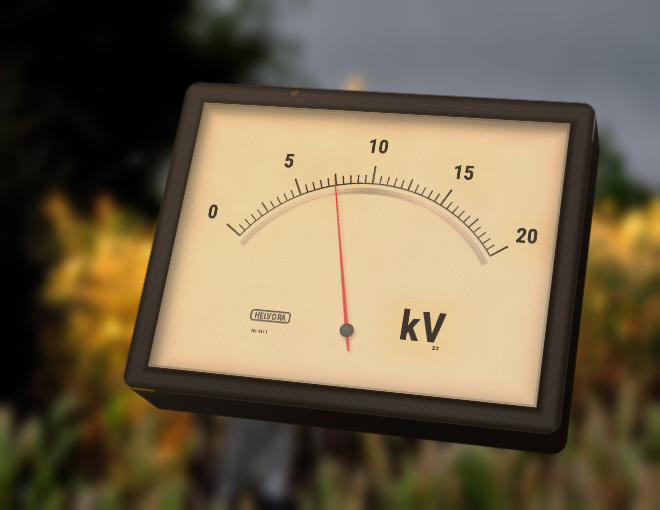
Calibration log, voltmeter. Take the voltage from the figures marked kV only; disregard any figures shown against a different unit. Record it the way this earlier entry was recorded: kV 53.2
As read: kV 7.5
